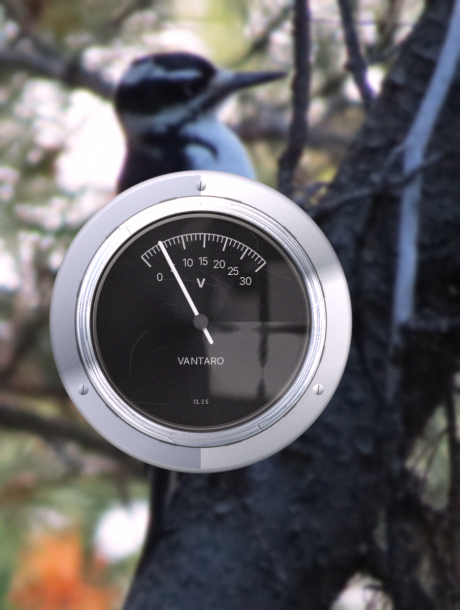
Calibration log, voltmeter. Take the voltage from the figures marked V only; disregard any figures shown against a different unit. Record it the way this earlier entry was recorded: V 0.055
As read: V 5
